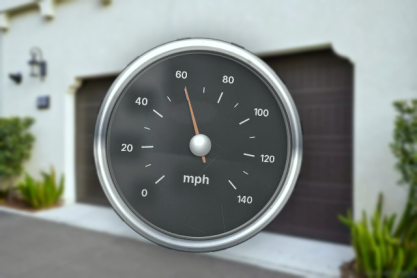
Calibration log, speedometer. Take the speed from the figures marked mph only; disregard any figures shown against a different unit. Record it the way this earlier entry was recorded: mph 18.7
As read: mph 60
